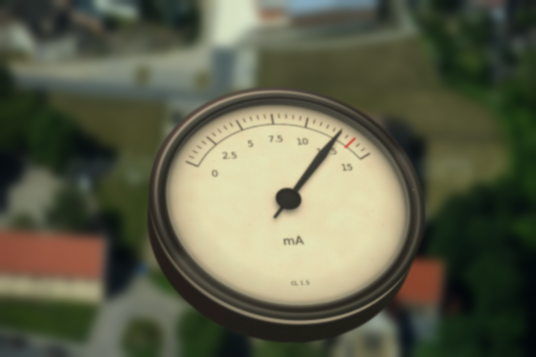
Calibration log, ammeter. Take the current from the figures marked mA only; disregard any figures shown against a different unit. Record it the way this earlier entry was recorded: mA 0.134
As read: mA 12.5
